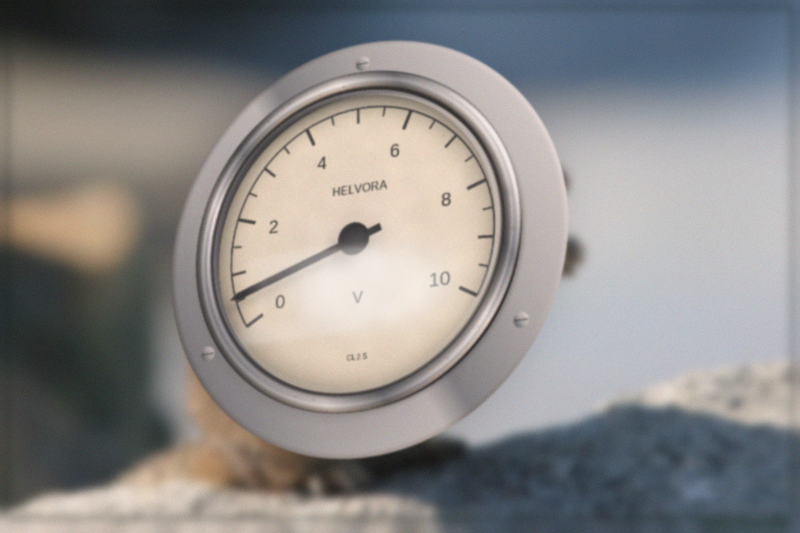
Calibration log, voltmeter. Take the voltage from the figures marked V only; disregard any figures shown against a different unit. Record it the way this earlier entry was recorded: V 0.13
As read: V 0.5
